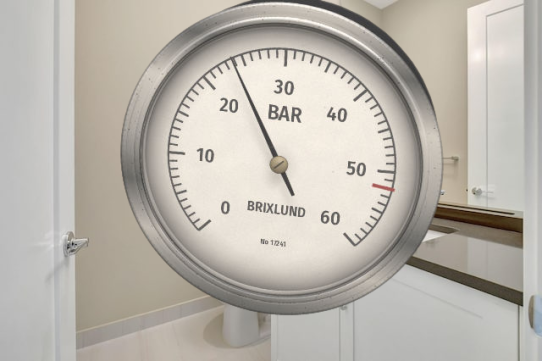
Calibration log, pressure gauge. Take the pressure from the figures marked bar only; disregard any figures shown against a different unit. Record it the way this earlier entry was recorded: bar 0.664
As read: bar 24
